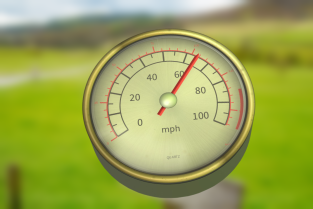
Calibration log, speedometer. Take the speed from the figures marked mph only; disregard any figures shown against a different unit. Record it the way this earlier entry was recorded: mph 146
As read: mph 65
